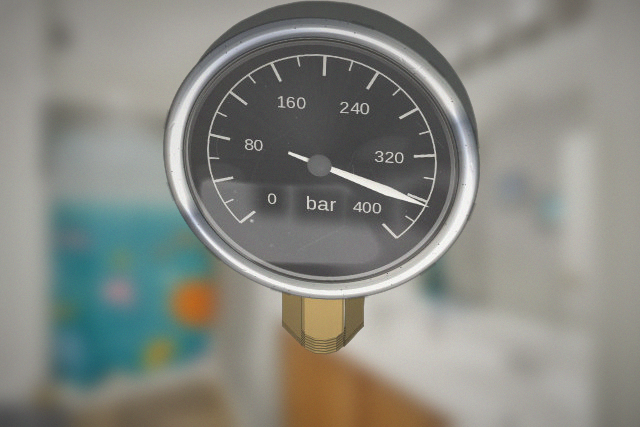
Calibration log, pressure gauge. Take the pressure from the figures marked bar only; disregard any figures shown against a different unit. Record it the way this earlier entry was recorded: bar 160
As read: bar 360
